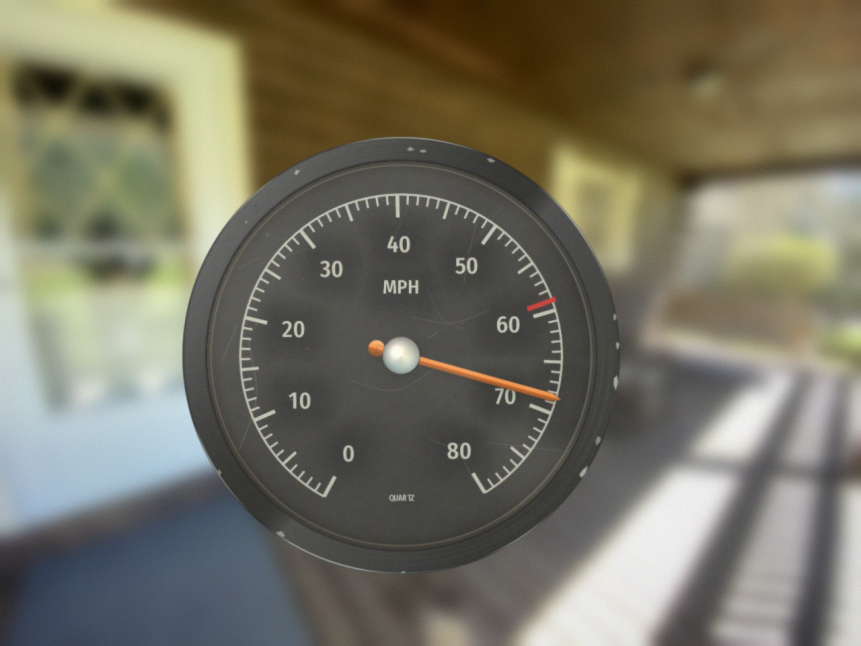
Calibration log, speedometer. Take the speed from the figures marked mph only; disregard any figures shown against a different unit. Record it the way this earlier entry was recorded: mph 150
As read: mph 68.5
